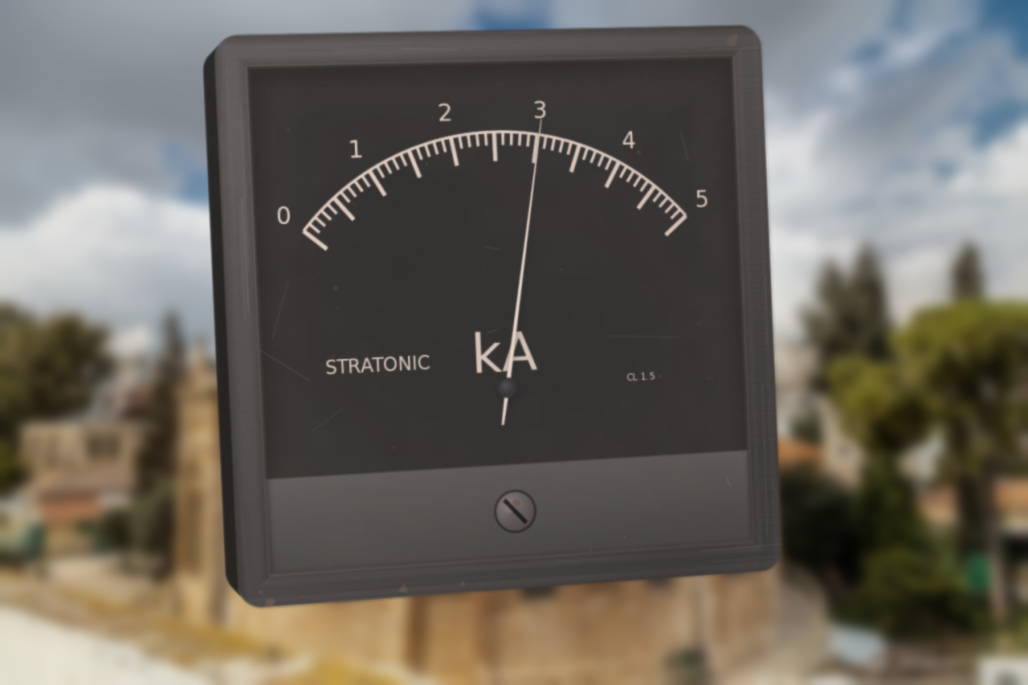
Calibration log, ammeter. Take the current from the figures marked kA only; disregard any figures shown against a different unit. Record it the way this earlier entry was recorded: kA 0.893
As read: kA 3
